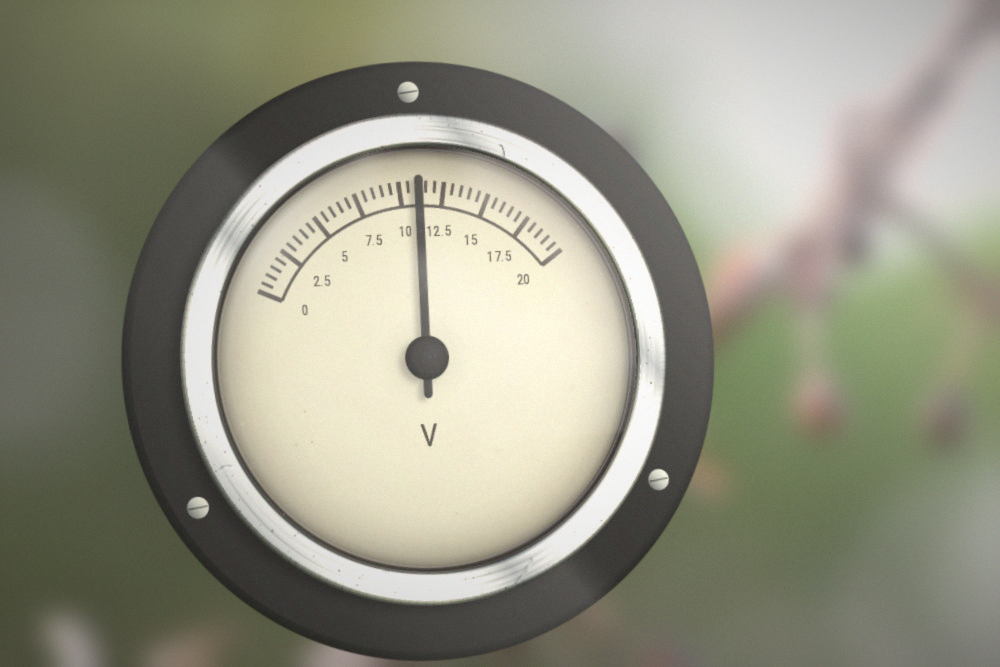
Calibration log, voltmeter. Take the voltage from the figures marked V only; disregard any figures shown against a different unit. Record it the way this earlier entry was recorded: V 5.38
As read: V 11
